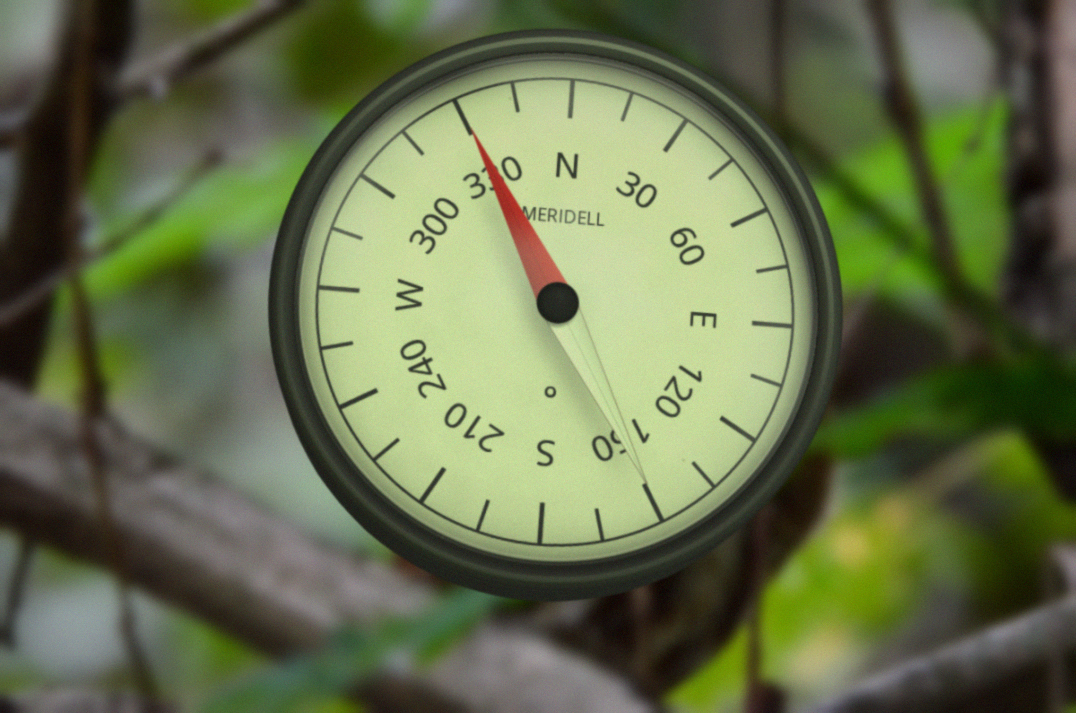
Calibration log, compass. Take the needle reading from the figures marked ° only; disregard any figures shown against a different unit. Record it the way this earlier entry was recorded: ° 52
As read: ° 330
